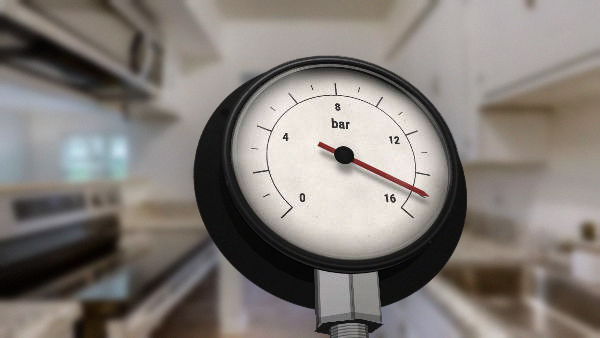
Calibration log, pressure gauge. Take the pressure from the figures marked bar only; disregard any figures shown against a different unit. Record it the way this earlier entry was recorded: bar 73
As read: bar 15
